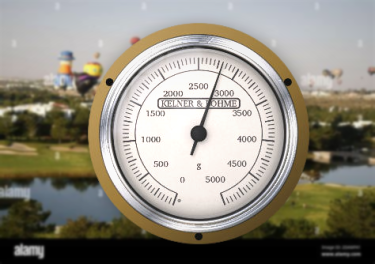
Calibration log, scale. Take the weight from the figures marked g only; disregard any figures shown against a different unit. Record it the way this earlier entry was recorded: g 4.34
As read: g 2800
